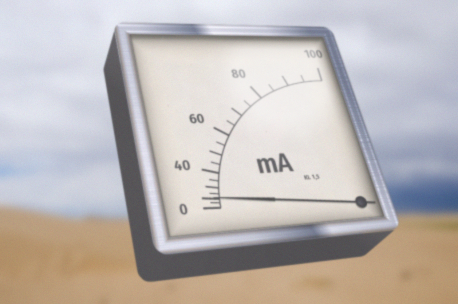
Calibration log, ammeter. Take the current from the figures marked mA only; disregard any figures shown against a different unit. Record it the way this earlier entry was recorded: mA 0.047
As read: mA 20
